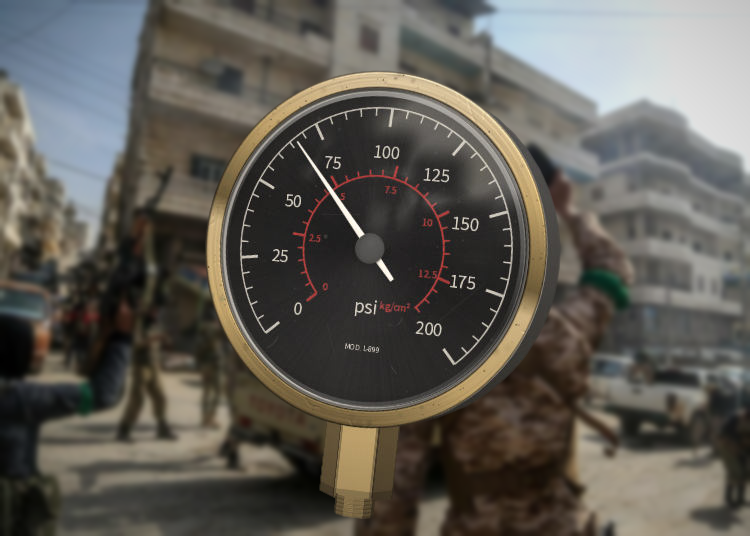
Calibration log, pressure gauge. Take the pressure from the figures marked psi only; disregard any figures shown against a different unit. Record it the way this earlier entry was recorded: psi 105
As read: psi 67.5
